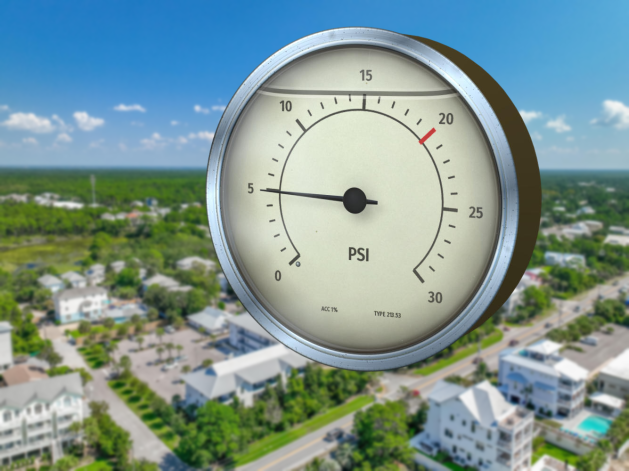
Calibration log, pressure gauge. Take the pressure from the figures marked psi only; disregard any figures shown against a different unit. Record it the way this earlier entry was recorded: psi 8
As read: psi 5
